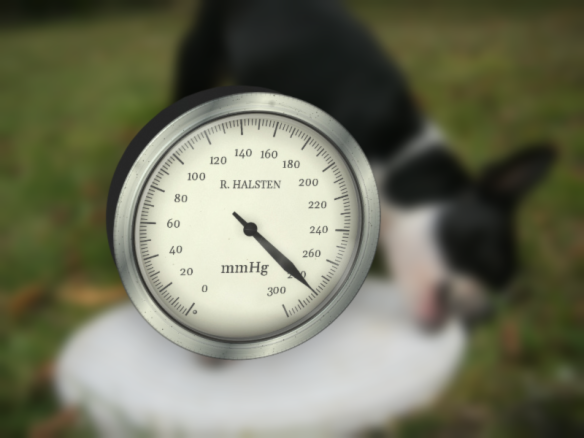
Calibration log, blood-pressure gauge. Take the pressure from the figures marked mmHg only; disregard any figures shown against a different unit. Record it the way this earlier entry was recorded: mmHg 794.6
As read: mmHg 280
